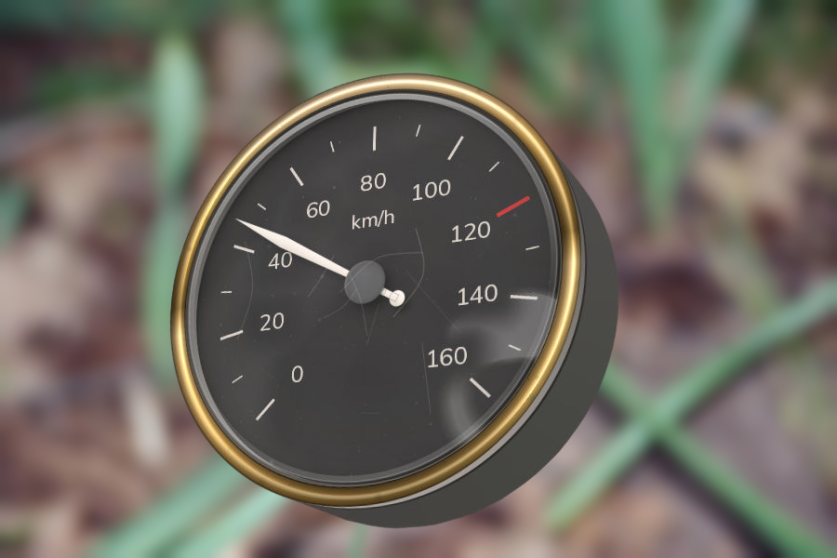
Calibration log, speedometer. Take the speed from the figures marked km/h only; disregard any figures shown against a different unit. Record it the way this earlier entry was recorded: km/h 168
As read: km/h 45
